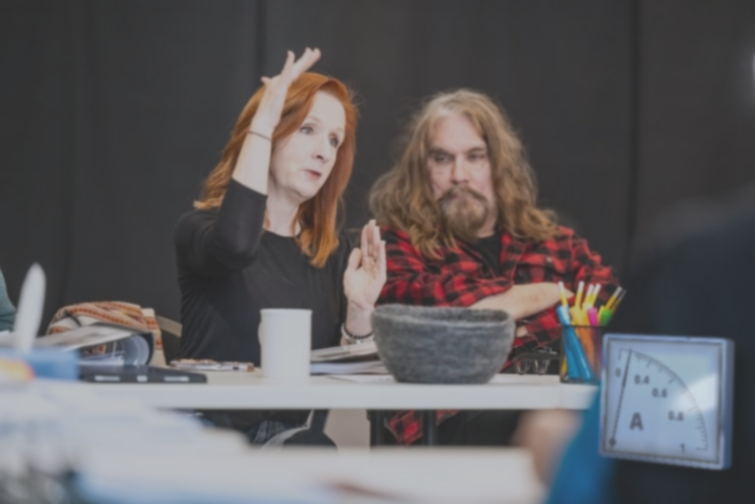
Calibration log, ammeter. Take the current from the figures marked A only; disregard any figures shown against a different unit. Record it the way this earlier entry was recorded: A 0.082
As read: A 0.2
